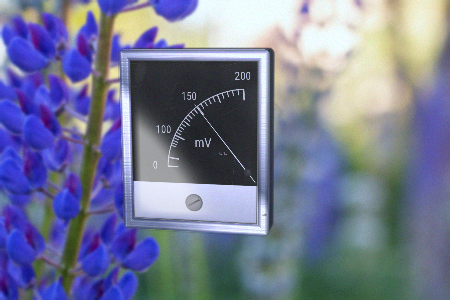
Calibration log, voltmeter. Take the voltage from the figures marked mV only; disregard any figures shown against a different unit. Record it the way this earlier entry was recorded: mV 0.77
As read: mV 150
